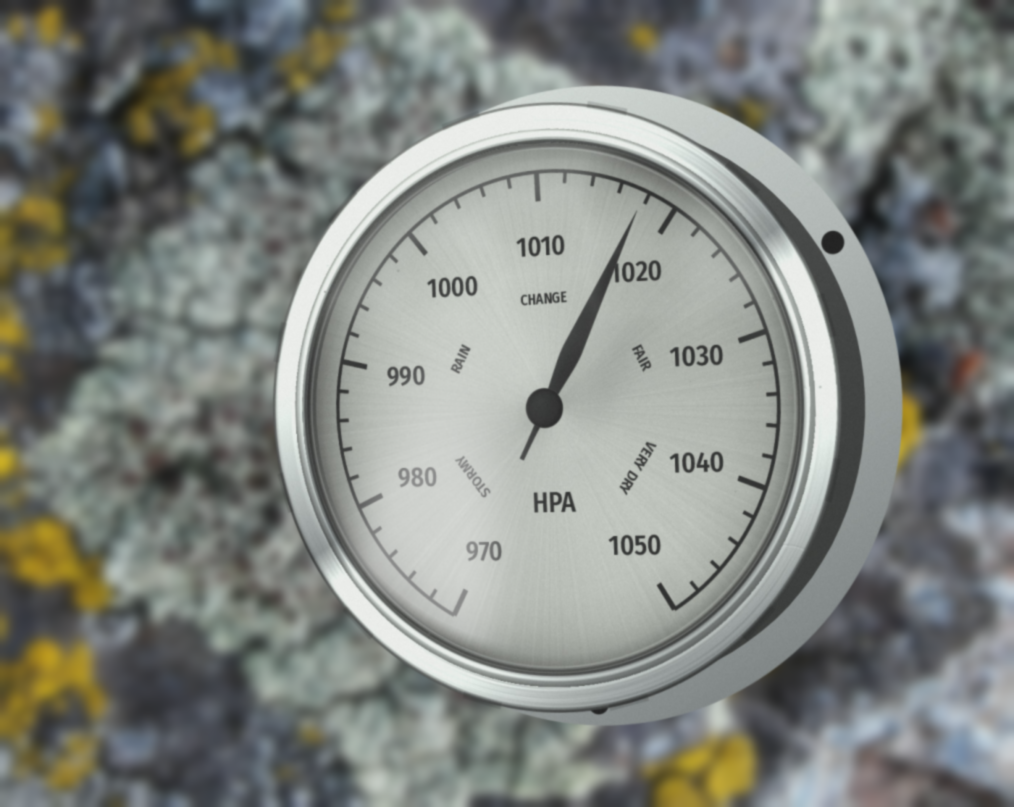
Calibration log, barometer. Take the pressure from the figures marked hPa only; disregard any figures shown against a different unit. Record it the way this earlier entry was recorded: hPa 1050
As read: hPa 1018
